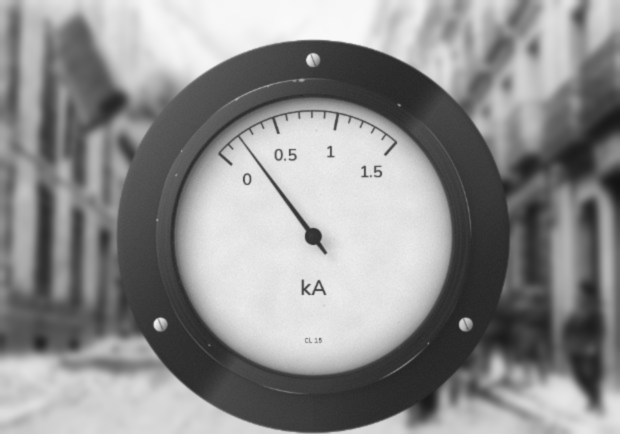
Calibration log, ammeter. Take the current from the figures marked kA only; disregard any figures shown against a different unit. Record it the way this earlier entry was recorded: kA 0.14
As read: kA 0.2
